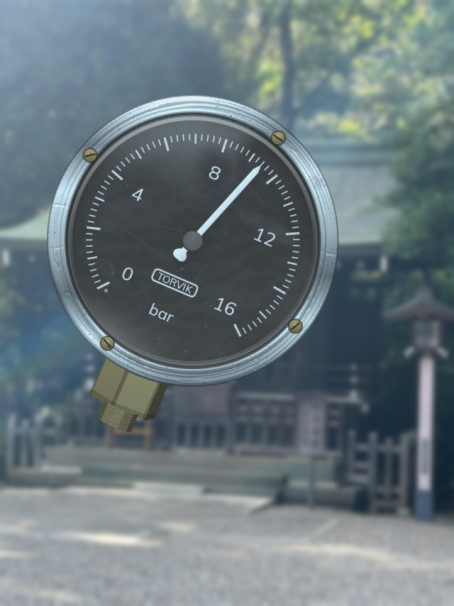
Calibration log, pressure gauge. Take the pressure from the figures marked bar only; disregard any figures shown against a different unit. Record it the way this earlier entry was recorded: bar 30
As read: bar 9.4
